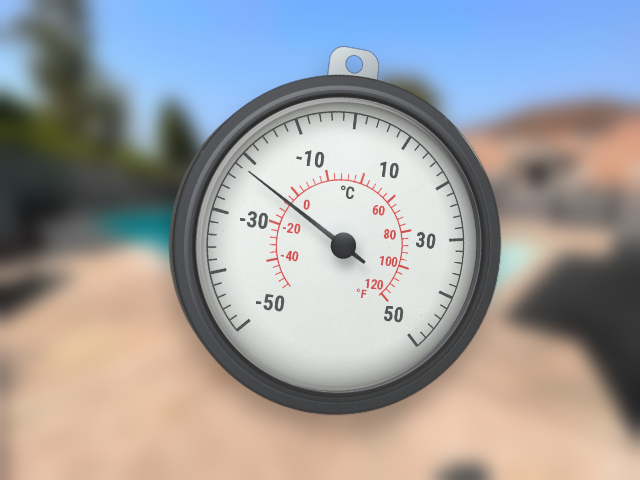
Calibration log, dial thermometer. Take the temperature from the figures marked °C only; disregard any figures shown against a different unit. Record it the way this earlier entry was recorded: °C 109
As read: °C -22
